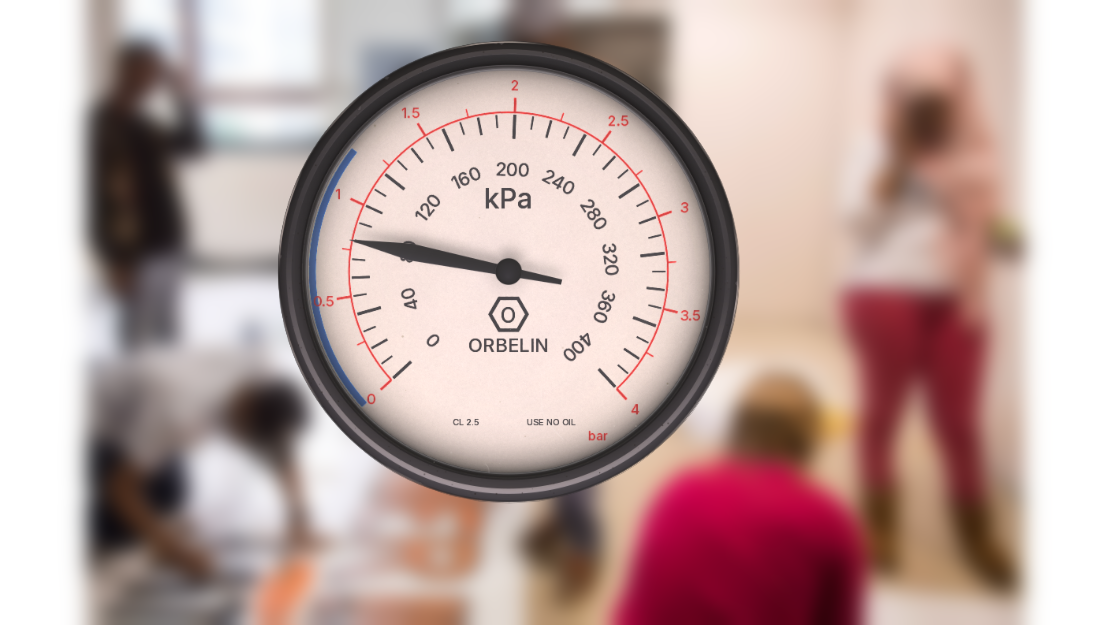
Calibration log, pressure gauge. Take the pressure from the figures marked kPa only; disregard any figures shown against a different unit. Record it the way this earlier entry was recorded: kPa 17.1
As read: kPa 80
